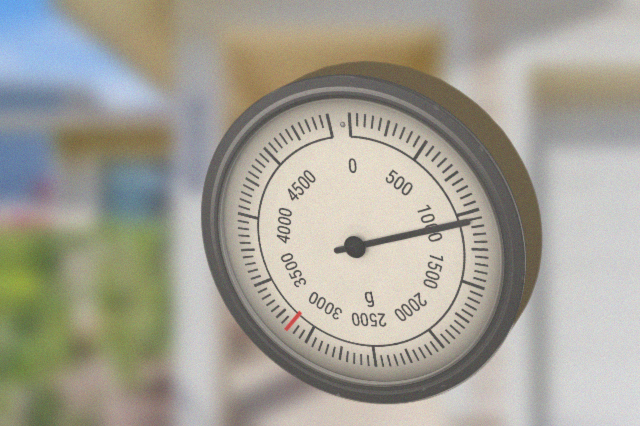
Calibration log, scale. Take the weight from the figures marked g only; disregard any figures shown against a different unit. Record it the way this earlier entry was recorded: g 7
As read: g 1050
